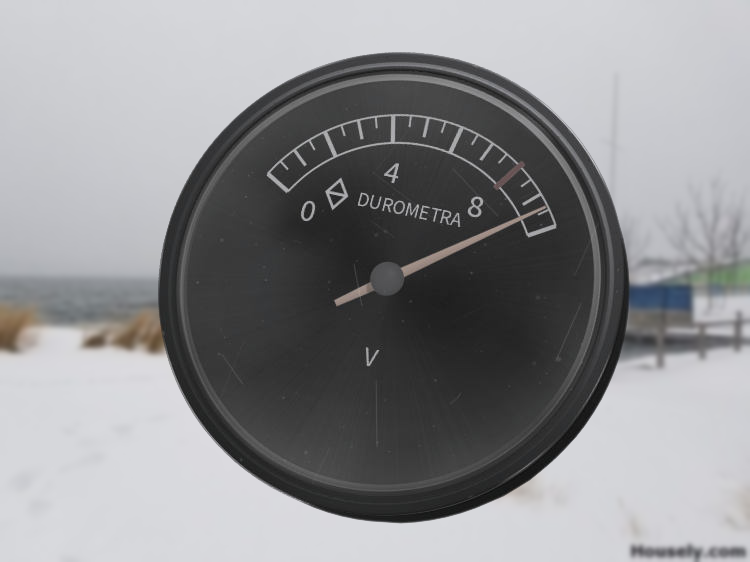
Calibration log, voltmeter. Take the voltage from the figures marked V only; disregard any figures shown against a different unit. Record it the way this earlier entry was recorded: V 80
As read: V 9.5
